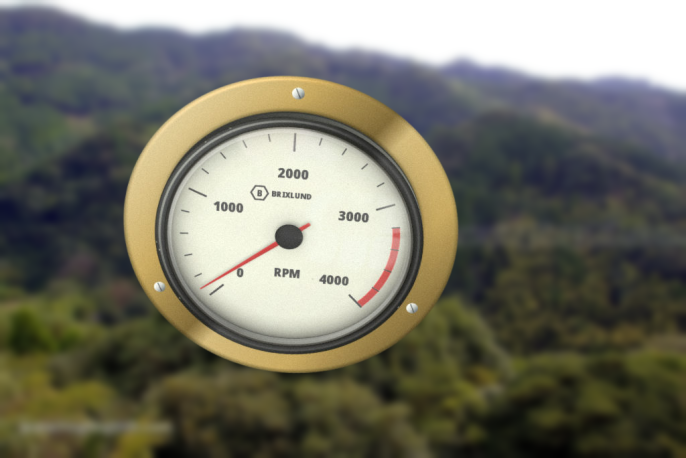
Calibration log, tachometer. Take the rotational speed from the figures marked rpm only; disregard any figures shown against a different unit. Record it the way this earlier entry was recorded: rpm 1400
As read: rpm 100
